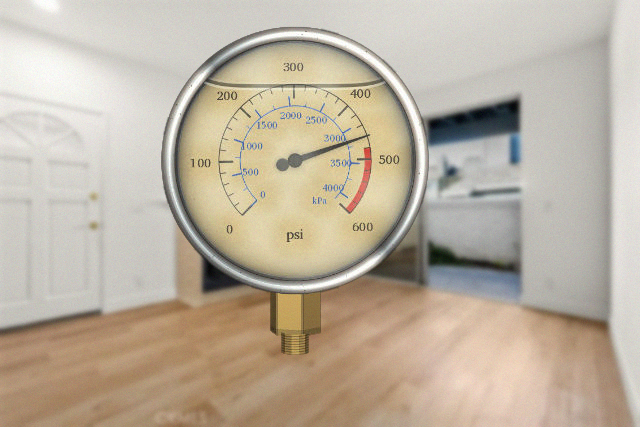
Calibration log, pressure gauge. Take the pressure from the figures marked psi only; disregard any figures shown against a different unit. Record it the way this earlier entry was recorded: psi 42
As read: psi 460
